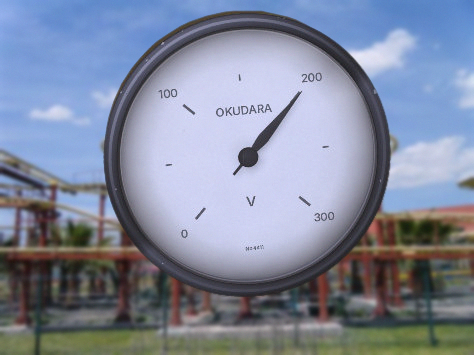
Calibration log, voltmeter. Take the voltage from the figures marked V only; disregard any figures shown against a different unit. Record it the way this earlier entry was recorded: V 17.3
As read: V 200
